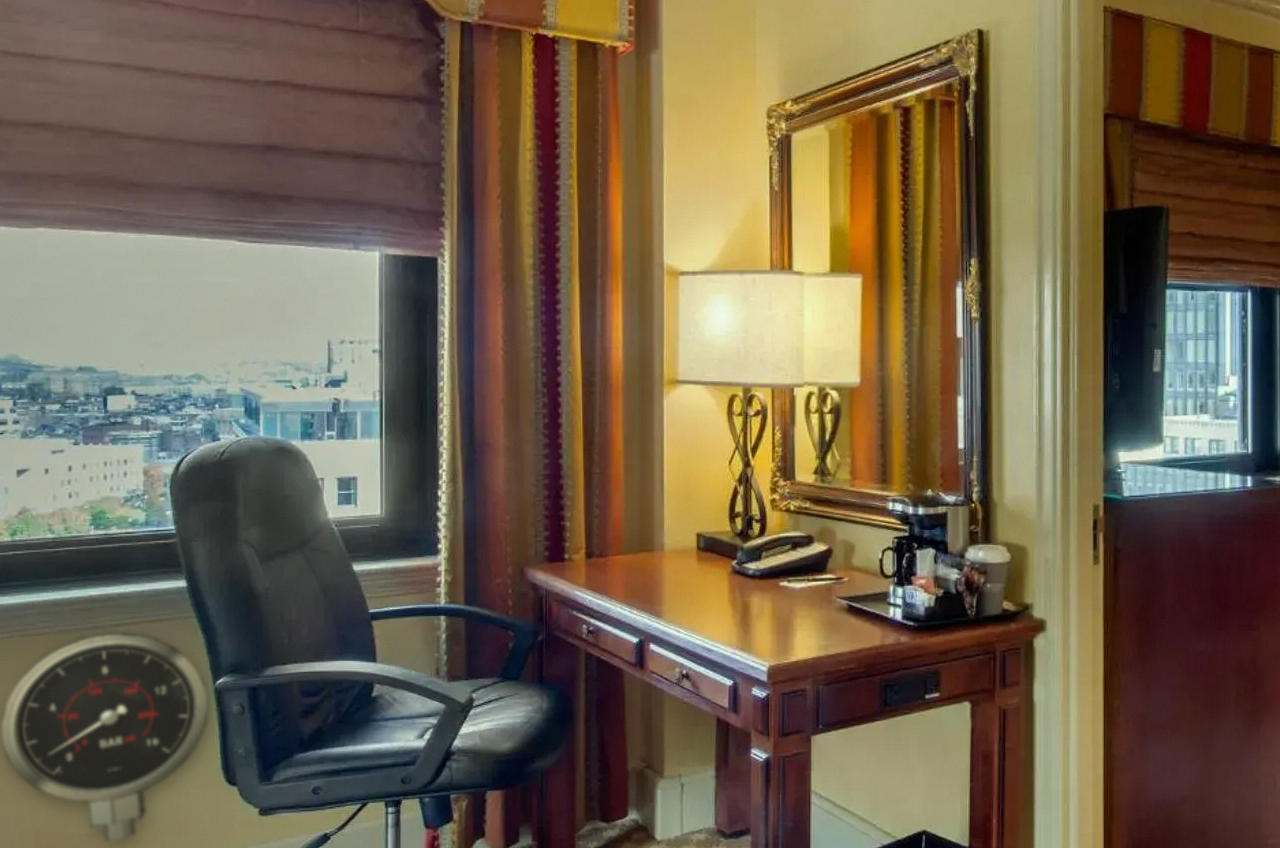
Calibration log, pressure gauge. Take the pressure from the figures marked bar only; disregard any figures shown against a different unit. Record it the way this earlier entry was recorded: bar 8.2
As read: bar 1
